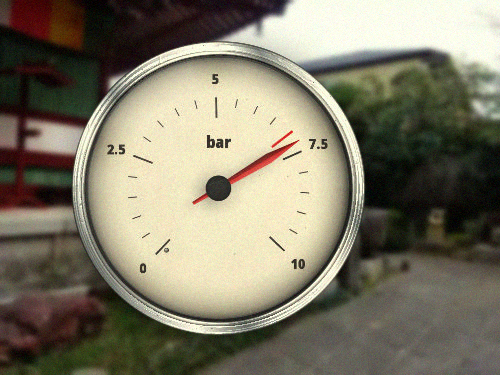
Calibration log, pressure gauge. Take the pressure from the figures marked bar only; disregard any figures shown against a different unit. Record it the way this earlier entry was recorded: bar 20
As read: bar 7.25
